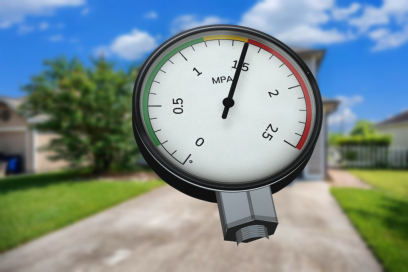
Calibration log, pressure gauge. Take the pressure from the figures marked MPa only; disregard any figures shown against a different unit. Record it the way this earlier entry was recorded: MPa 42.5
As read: MPa 1.5
